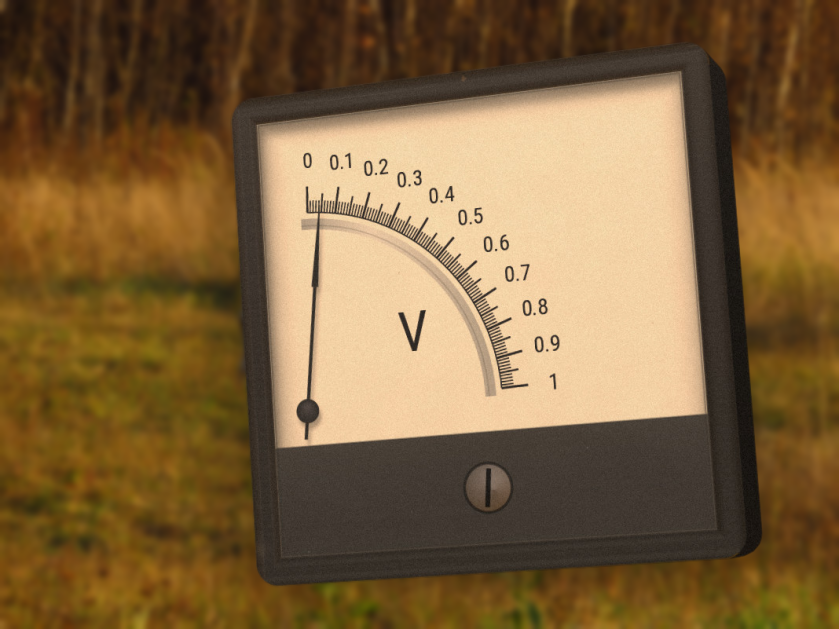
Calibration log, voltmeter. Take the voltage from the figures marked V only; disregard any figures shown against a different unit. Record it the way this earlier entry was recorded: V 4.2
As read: V 0.05
